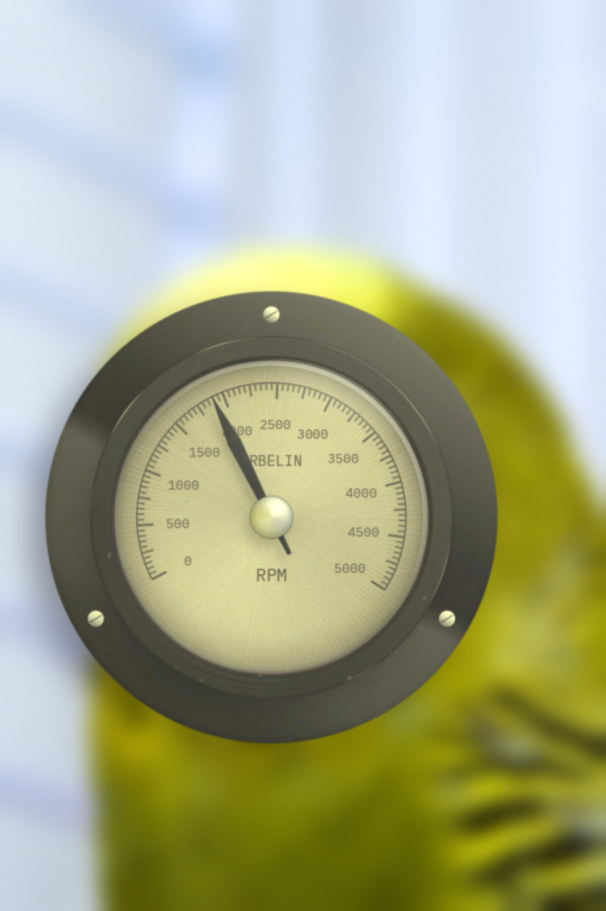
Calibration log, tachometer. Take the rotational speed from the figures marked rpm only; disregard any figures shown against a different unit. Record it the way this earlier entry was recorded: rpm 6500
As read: rpm 1900
